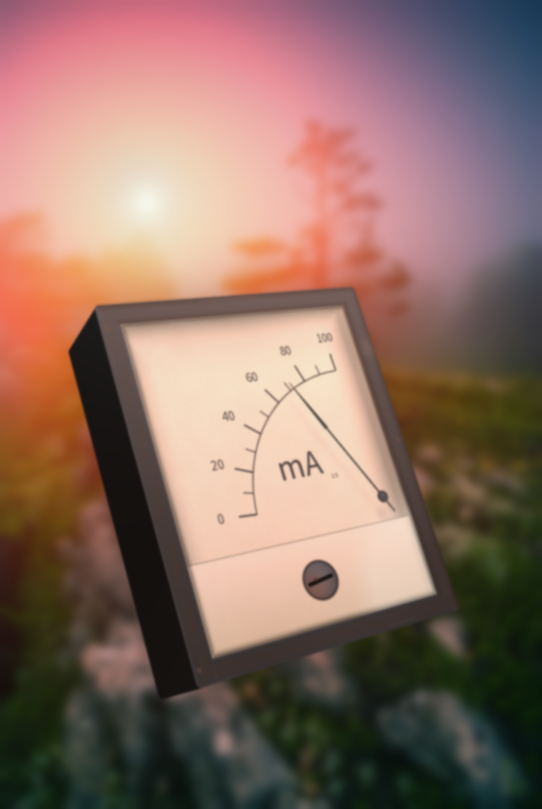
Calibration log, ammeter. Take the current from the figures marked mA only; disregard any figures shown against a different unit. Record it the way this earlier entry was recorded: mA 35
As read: mA 70
